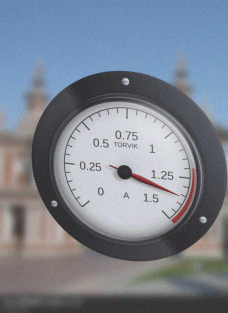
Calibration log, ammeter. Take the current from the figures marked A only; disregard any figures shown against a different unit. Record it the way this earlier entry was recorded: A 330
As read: A 1.35
